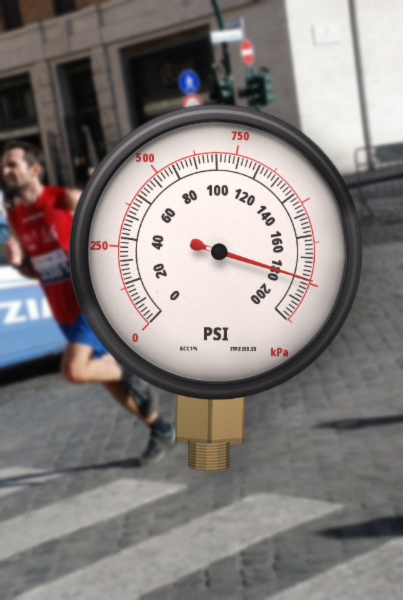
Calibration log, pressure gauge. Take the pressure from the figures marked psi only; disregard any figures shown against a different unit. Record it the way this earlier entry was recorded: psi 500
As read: psi 180
